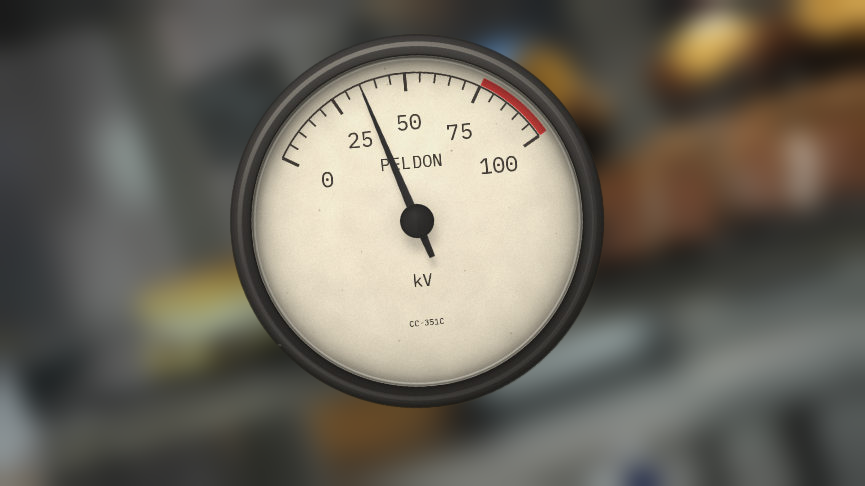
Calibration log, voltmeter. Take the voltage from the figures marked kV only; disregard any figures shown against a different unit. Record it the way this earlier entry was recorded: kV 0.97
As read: kV 35
